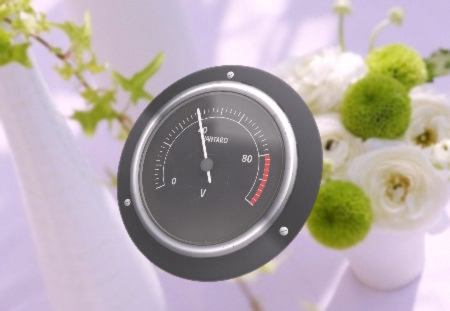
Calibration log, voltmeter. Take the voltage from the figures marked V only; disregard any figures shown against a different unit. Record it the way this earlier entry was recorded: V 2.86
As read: V 40
